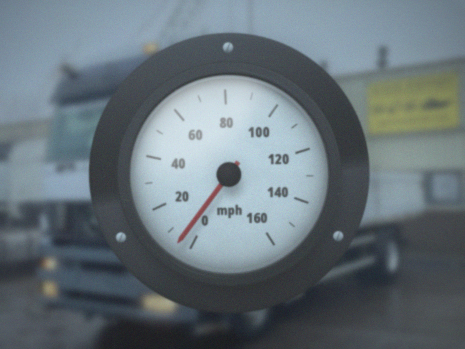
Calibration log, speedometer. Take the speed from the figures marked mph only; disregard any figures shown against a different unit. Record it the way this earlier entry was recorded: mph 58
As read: mph 5
